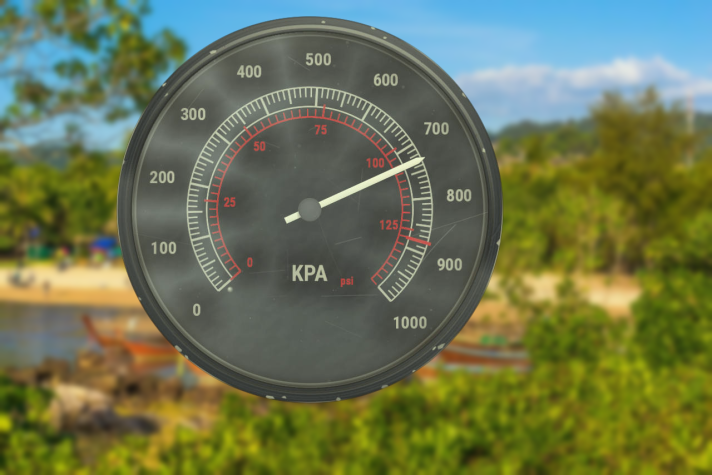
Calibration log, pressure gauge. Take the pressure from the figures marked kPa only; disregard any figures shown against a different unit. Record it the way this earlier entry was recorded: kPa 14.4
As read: kPa 730
